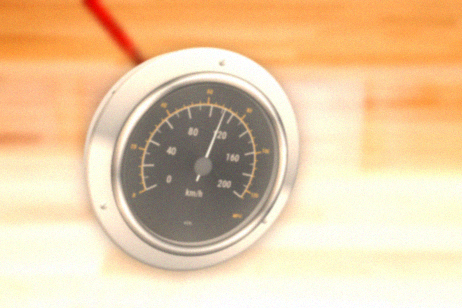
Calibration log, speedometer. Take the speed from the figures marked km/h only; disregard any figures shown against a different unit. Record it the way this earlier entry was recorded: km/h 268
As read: km/h 110
